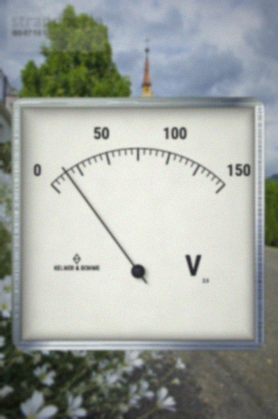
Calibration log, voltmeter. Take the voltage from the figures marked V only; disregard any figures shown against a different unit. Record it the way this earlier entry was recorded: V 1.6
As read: V 15
